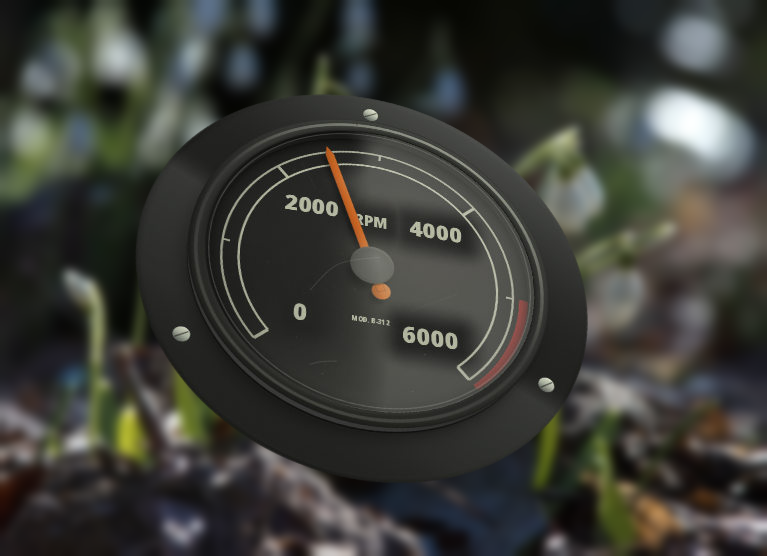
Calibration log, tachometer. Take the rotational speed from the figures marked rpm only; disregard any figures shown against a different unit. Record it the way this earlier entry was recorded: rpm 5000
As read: rpm 2500
